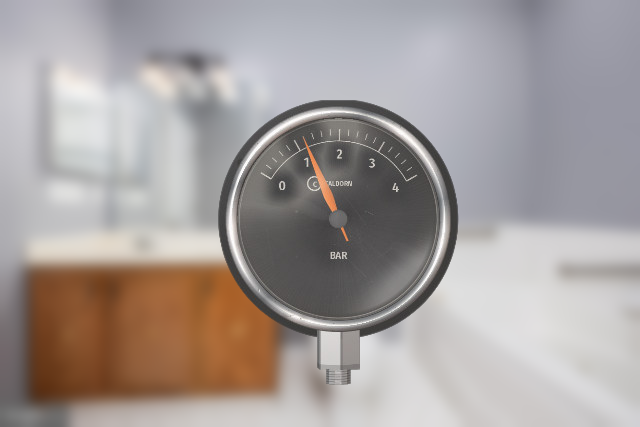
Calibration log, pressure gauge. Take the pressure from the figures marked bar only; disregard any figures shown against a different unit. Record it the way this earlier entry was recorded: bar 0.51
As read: bar 1.2
